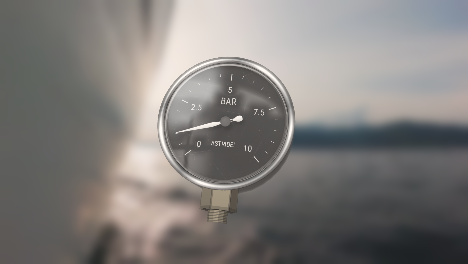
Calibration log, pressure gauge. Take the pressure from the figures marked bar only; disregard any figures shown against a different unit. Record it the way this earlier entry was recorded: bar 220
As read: bar 1
